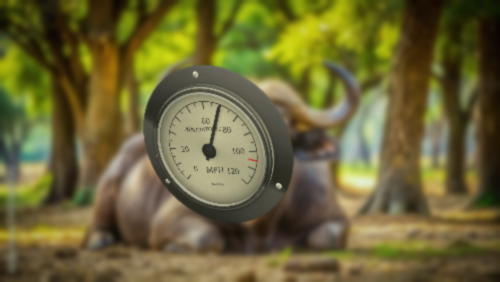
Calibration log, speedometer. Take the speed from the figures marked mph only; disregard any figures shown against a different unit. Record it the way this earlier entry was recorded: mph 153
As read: mph 70
